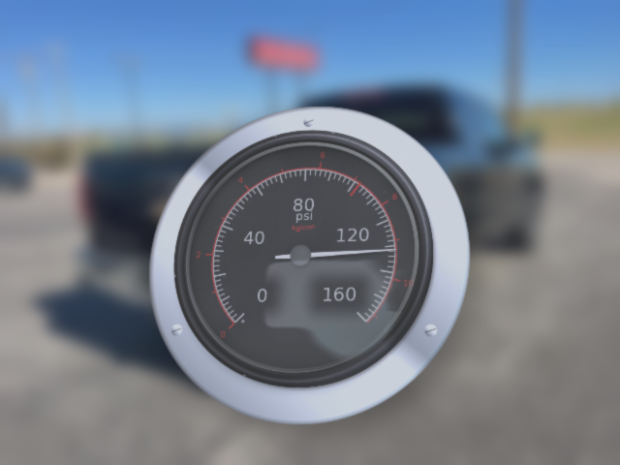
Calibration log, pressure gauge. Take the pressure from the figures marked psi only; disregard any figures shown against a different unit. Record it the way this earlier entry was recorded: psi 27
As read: psi 132
